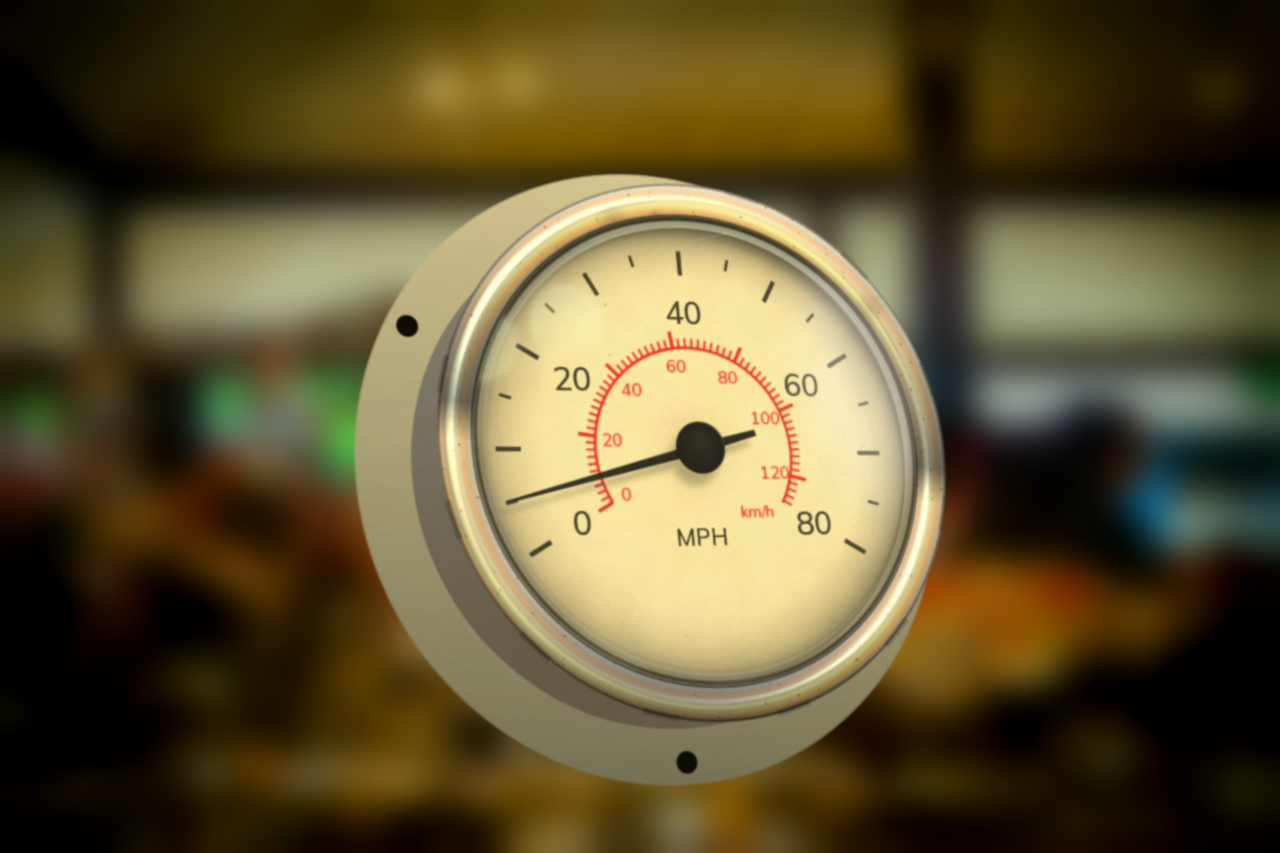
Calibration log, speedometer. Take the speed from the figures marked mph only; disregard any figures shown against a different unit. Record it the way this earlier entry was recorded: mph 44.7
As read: mph 5
